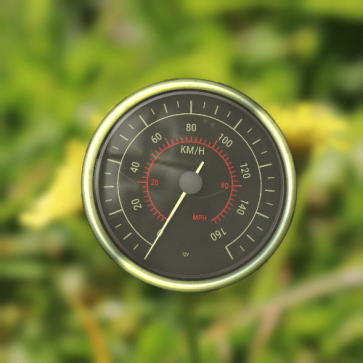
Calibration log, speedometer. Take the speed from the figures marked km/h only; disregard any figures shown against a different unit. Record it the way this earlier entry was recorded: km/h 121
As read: km/h 0
